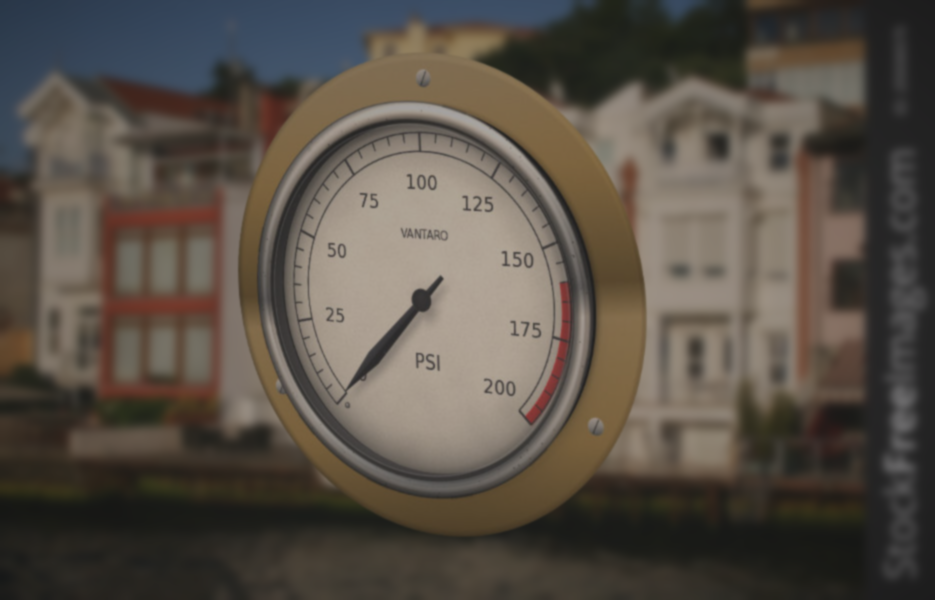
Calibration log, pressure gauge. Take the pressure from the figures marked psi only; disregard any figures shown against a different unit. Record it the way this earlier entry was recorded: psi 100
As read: psi 0
